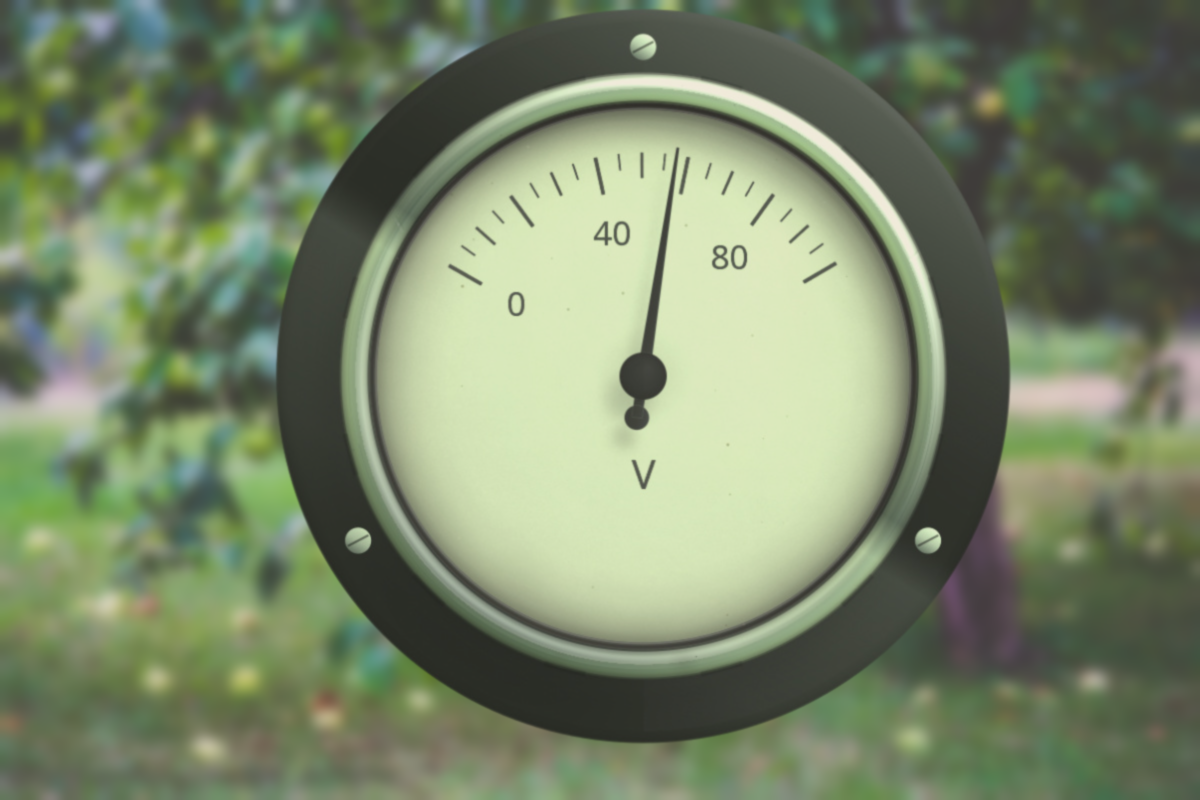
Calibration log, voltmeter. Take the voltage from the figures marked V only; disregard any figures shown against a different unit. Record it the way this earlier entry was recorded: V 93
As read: V 57.5
